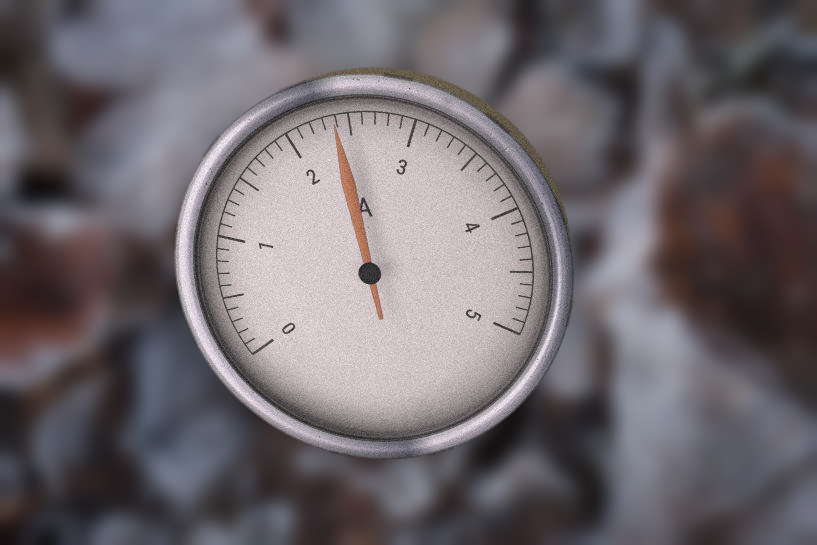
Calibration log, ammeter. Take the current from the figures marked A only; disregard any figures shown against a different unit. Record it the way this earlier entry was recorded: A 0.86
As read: A 2.4
